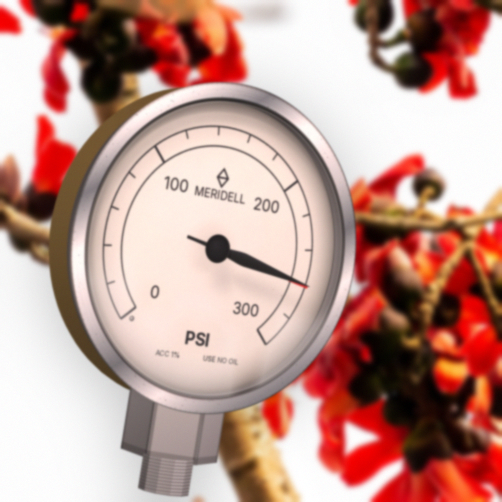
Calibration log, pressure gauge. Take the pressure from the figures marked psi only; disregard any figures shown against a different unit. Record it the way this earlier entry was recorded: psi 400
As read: psi 260
